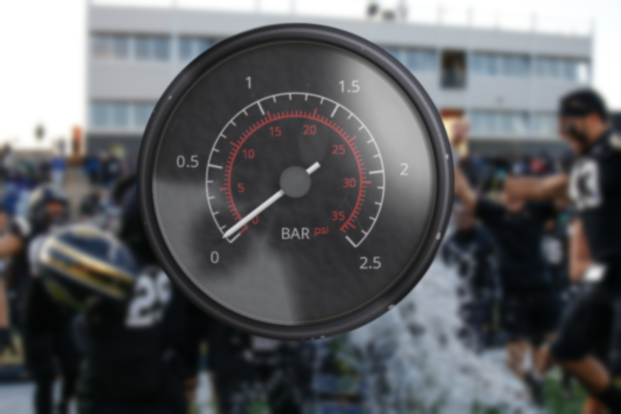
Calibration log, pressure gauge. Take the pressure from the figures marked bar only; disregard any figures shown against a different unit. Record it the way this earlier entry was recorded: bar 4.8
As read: bar 0.05
